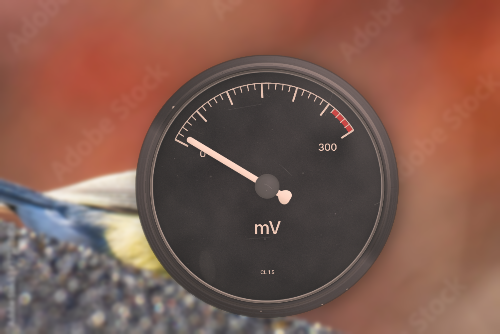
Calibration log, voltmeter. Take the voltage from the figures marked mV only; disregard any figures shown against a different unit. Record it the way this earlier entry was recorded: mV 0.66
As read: mV 10
